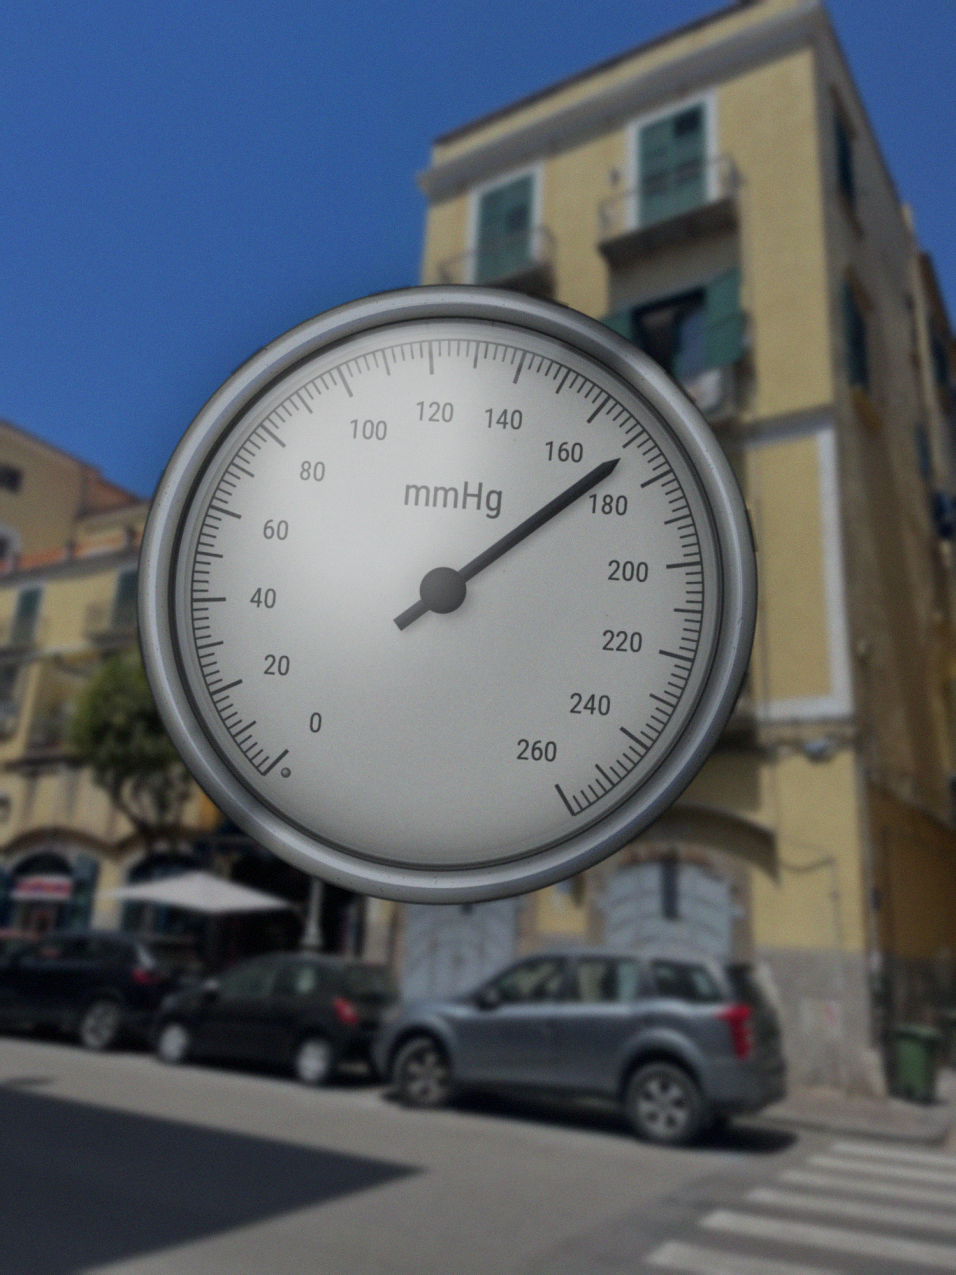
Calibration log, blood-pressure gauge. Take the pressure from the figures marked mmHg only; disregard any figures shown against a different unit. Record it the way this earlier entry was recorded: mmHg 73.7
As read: mmHg 172
